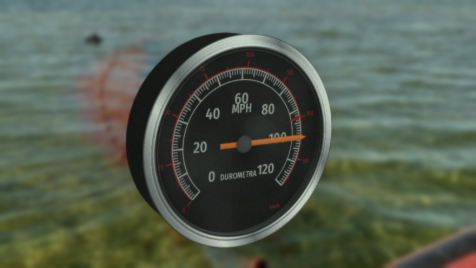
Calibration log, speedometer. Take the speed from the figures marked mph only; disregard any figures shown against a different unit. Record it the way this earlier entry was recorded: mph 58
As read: mph 100
